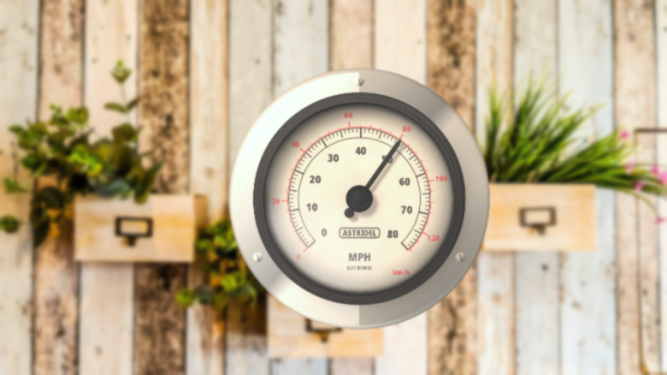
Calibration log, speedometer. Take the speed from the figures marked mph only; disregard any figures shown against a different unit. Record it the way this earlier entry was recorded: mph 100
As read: mph 50
